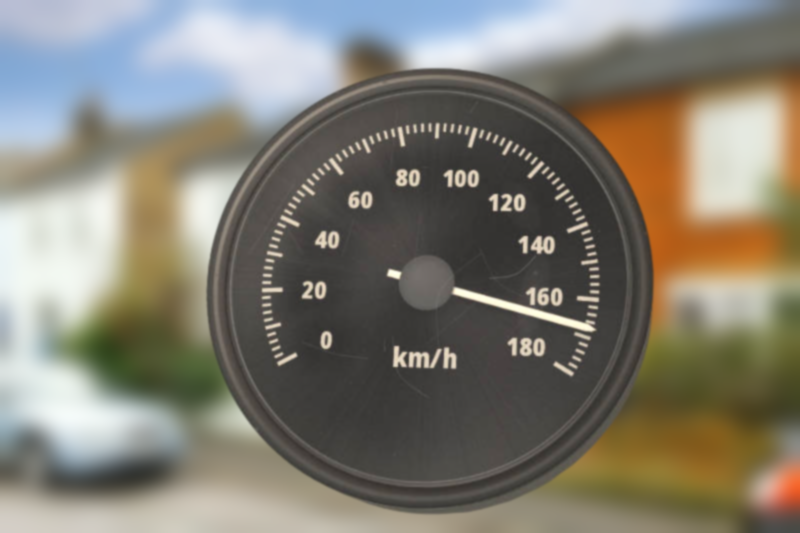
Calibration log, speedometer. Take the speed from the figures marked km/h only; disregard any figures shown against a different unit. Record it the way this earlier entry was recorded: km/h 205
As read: km/h 168
